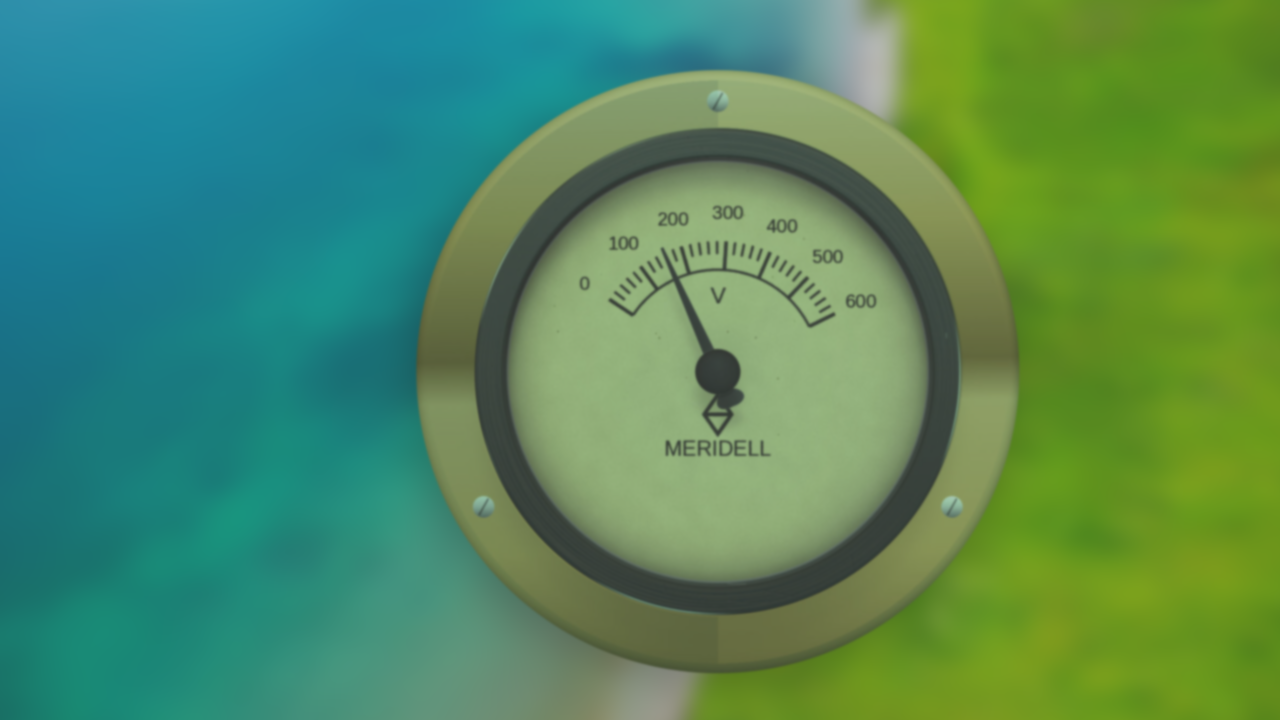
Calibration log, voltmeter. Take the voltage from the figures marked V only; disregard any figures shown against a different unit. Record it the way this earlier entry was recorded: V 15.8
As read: V 160
